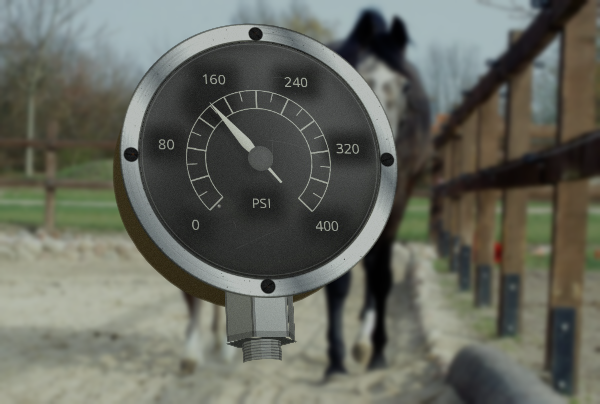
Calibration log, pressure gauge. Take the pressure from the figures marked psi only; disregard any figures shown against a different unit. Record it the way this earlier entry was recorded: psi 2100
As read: psi 140
